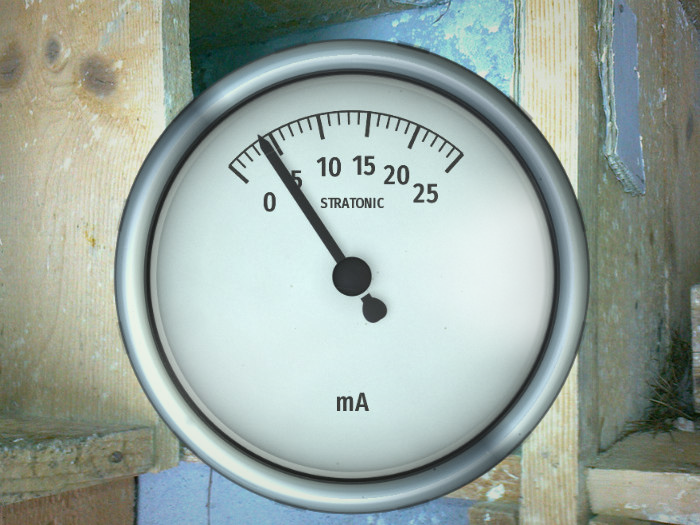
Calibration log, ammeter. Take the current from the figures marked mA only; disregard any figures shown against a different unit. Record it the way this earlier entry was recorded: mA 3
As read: mA 4
